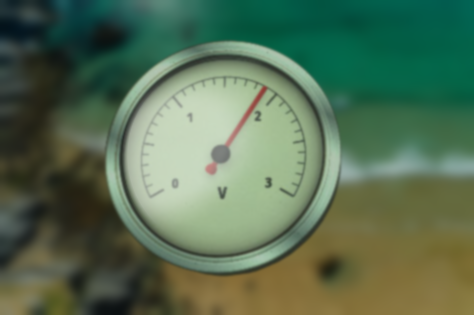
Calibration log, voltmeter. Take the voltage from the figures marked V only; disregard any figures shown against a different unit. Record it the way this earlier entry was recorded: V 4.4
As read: V 1.9
